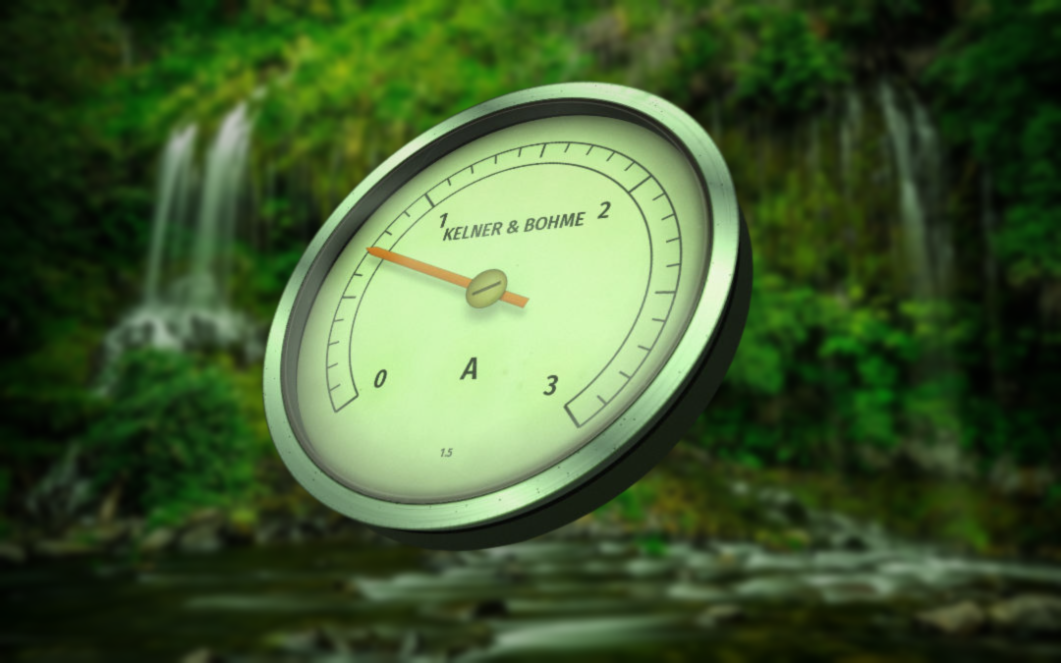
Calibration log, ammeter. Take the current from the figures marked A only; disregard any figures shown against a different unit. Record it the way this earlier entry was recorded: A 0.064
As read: A 0.7
